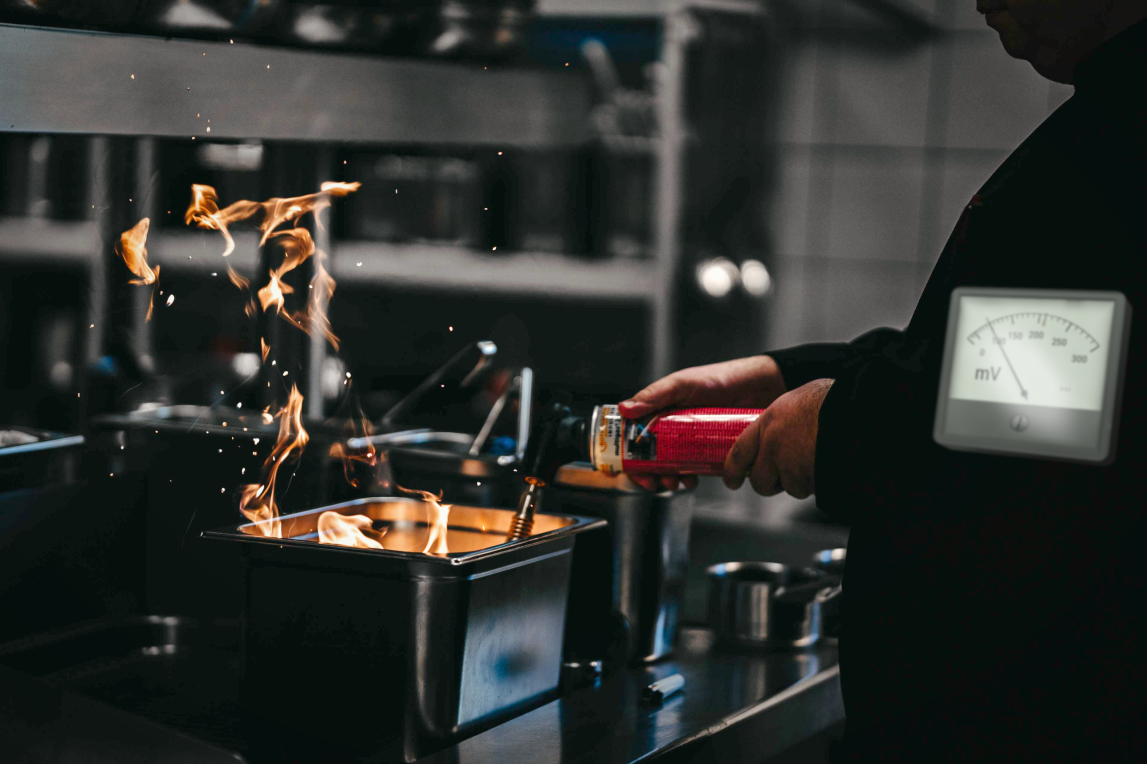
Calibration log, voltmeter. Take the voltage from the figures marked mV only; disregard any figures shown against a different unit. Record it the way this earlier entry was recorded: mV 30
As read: mV 100
